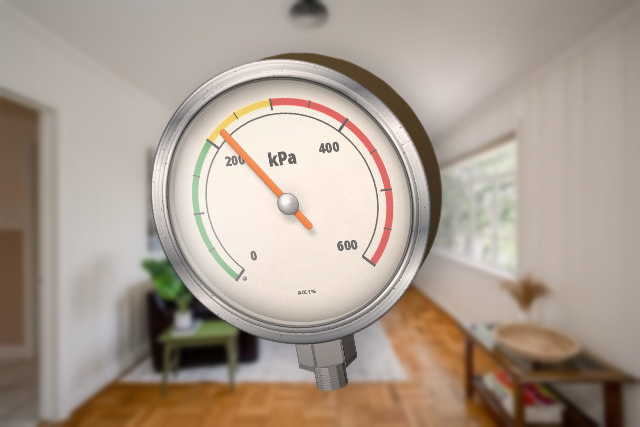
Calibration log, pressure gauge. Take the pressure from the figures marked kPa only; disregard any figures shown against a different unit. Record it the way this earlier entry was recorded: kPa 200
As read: kPa 225
